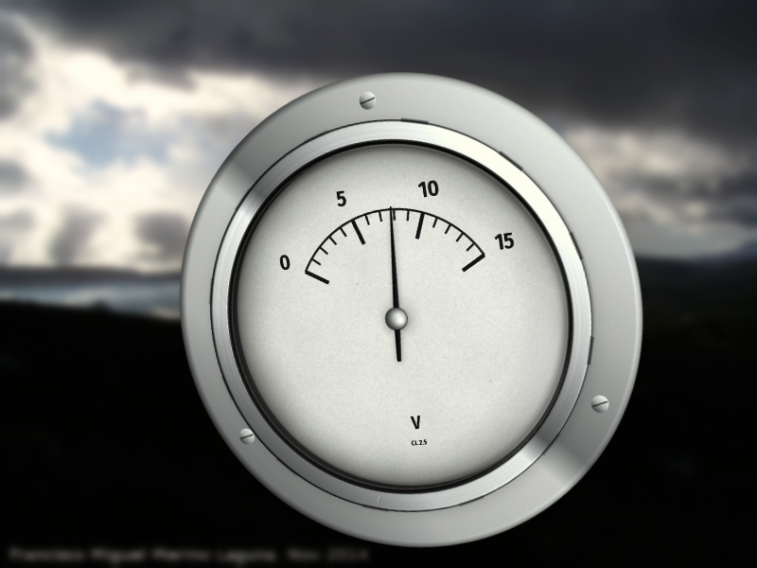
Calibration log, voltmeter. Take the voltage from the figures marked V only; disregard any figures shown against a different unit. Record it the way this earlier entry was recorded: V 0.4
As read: V 8
